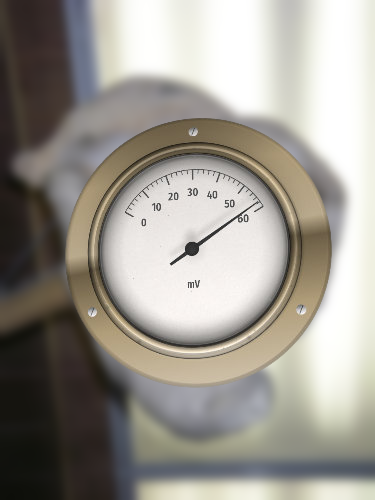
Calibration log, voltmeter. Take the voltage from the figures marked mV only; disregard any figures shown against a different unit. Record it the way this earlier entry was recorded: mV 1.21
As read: mV 58
